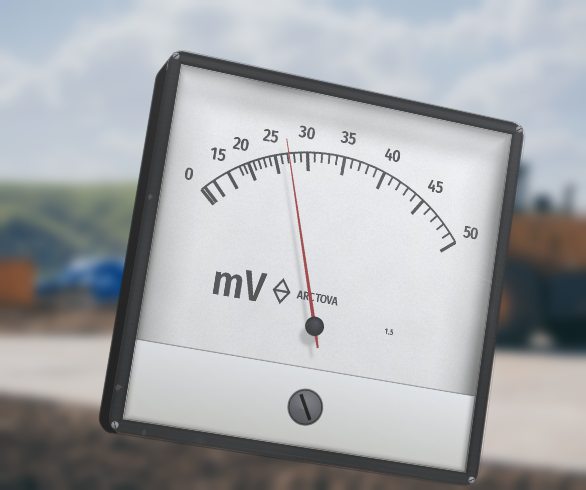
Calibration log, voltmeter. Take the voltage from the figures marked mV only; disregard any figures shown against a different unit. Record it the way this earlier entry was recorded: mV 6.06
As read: mV 27
